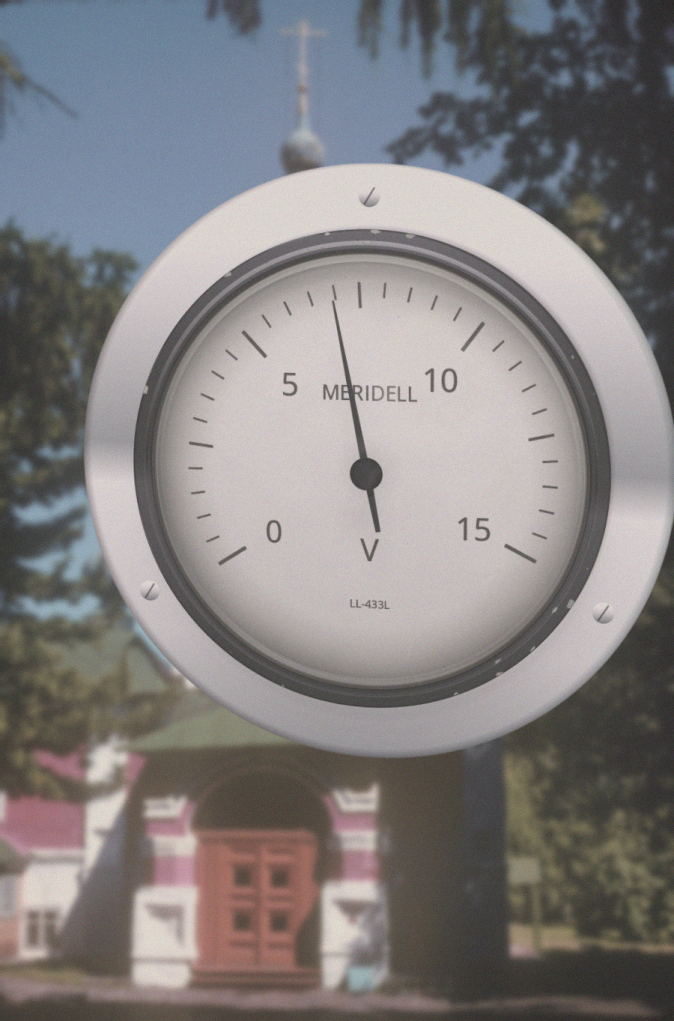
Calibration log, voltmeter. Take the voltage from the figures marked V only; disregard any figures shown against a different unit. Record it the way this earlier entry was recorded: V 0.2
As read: V 7
